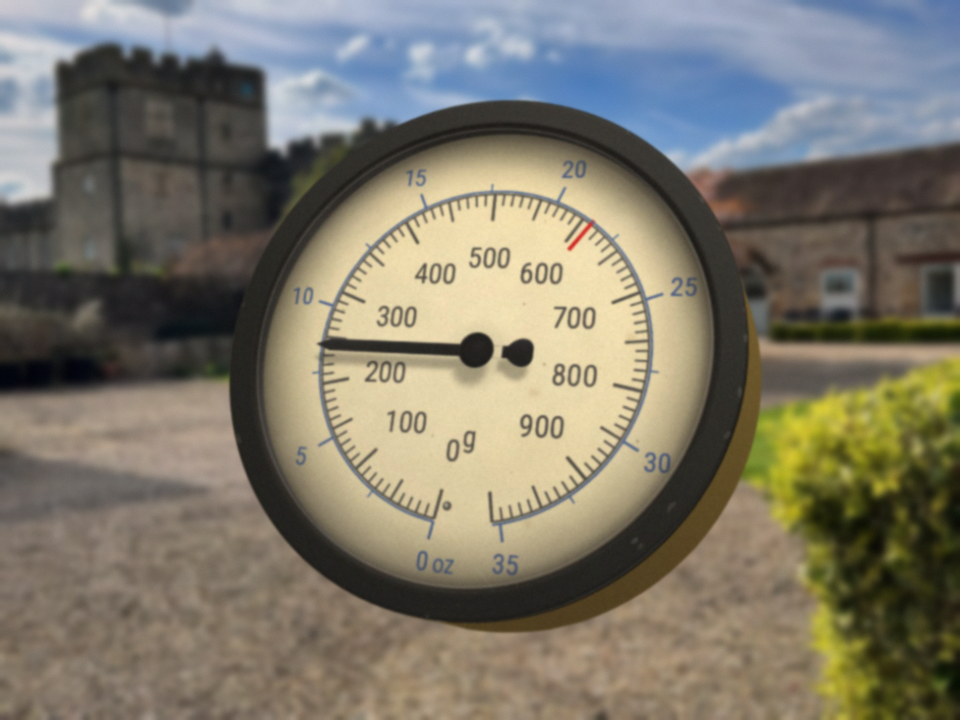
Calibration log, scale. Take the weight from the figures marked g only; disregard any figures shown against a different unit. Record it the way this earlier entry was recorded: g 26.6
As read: g 240
